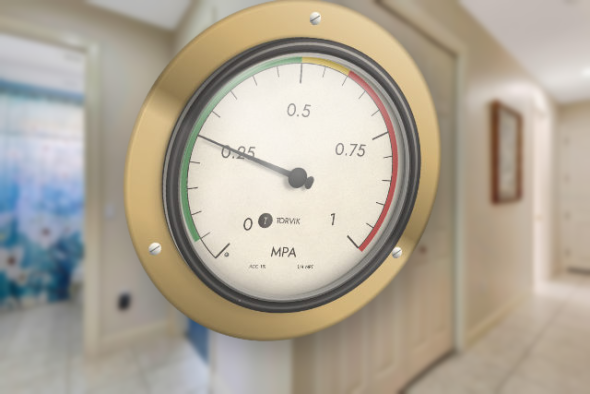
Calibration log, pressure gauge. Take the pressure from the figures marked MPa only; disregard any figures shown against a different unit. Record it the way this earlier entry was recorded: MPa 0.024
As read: MPa 0.25
